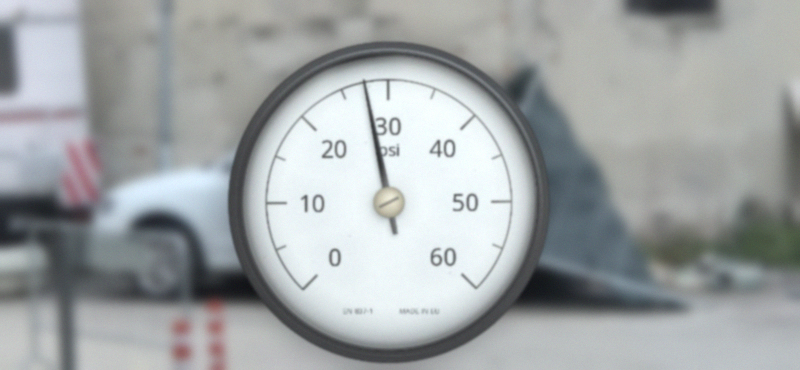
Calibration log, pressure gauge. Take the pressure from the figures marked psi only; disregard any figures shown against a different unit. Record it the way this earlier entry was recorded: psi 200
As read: psi 27.5
